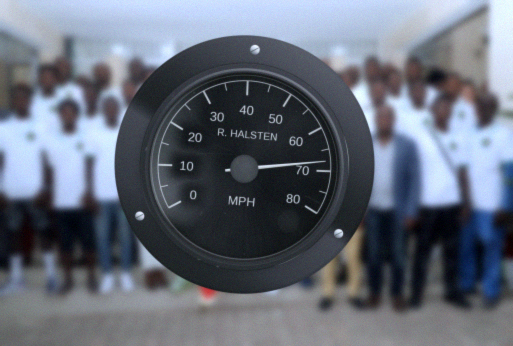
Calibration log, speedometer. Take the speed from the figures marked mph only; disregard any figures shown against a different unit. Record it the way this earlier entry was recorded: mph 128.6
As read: mph 67.5
